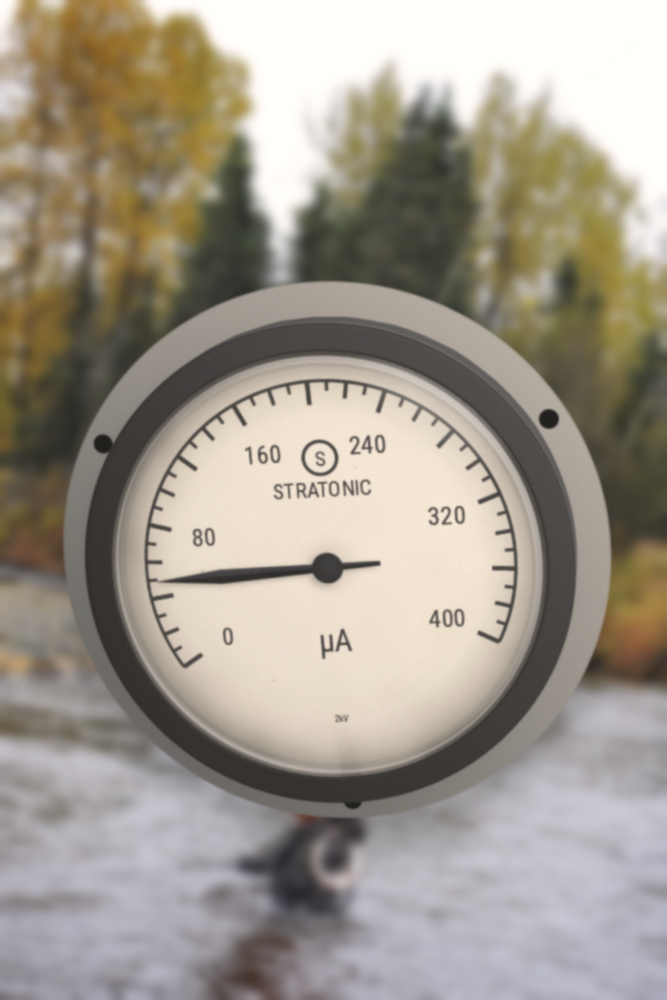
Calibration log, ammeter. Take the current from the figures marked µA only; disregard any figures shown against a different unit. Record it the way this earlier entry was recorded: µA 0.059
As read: µA 50
